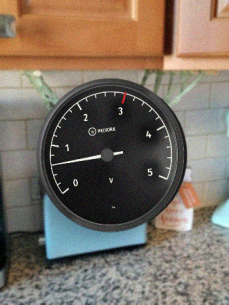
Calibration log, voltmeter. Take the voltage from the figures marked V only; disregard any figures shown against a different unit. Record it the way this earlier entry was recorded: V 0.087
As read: V 0.6
